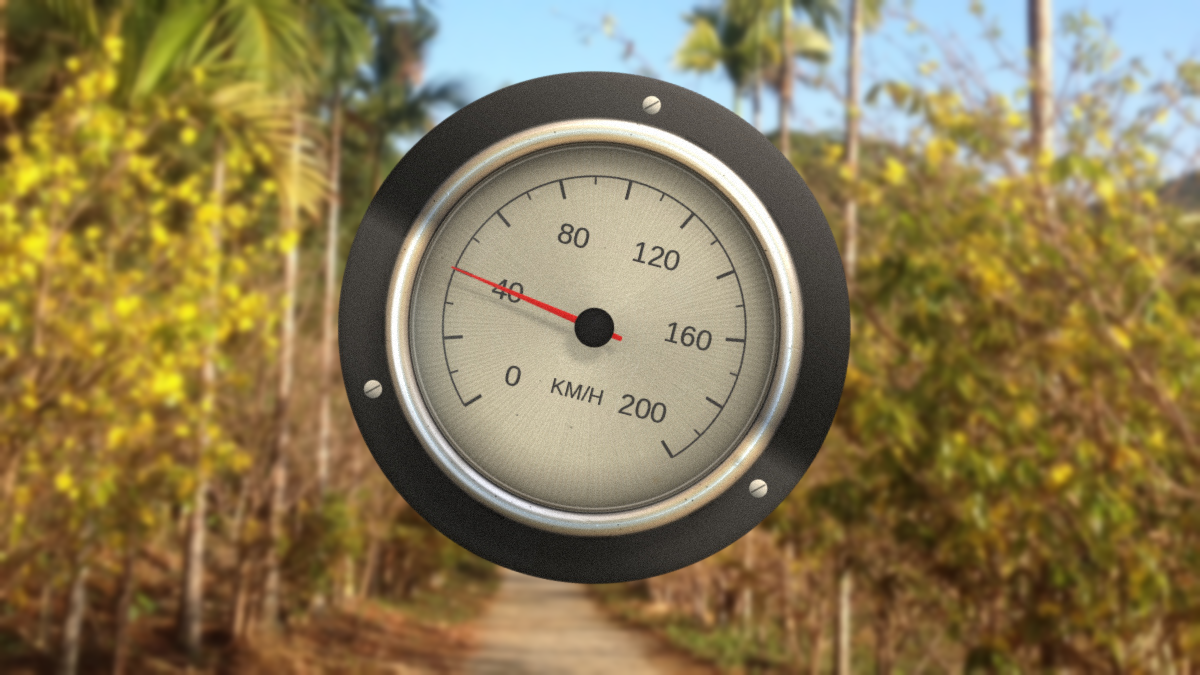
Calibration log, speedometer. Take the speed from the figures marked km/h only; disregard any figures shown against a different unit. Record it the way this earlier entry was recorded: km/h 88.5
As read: km/h 40
